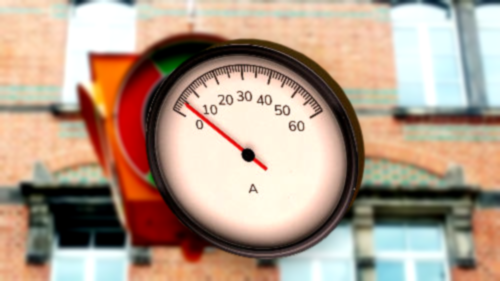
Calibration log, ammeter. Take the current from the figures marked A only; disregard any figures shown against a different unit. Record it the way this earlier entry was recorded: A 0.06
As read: A 5
